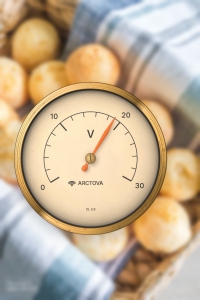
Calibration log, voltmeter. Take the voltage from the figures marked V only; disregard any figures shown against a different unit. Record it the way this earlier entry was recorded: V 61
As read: V 19
